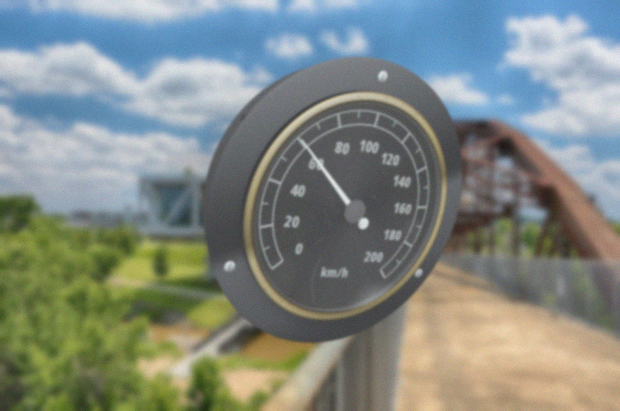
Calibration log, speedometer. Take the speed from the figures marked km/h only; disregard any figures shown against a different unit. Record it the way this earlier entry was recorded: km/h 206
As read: km/h 60
